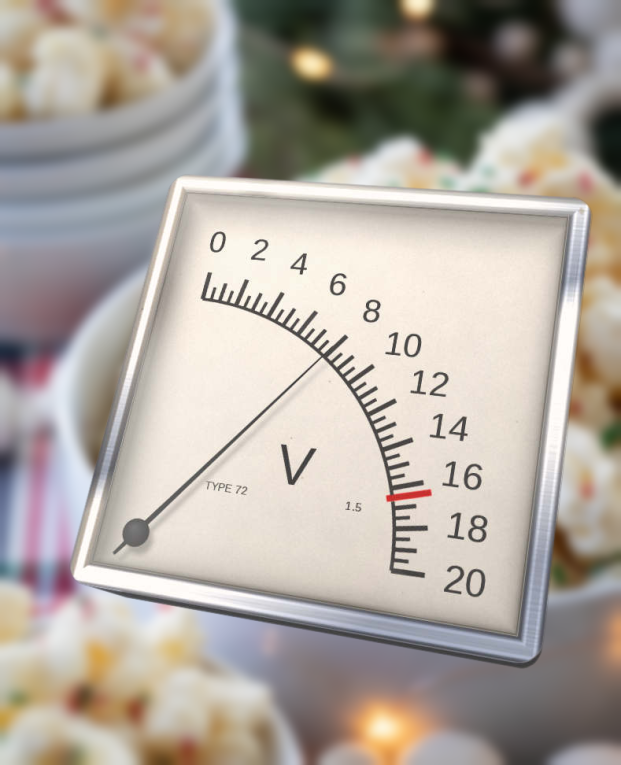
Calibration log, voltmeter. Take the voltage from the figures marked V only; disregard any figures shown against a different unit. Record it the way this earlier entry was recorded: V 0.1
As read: V 8
